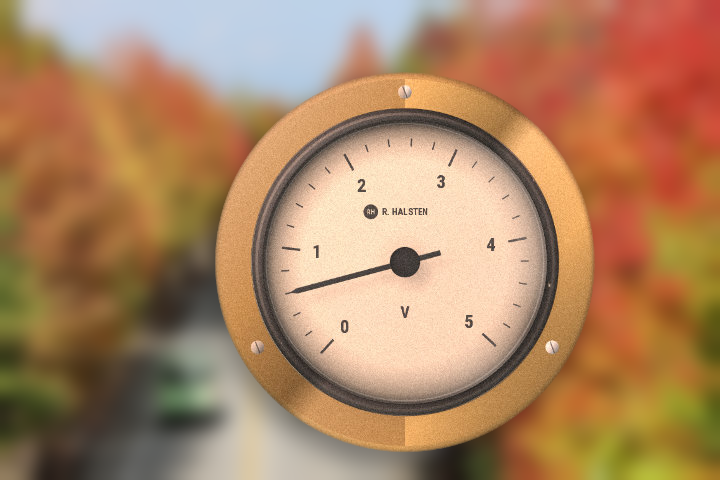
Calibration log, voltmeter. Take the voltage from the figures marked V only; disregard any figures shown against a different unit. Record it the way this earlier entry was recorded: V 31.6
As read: V 0.6
